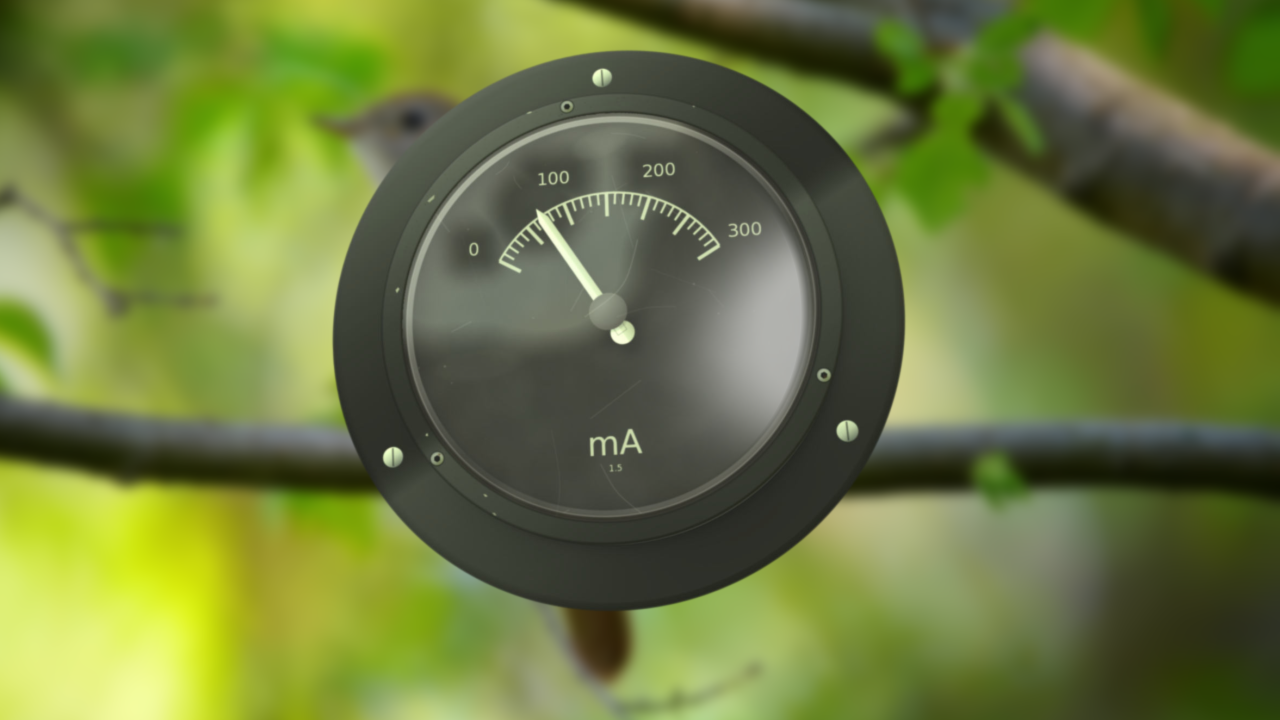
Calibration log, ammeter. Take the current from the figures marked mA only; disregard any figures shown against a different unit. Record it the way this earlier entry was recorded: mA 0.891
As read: mA 70
